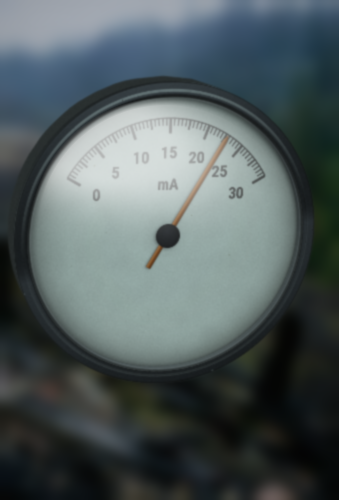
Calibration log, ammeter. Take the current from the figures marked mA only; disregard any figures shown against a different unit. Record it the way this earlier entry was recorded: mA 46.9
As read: mA 22.5
